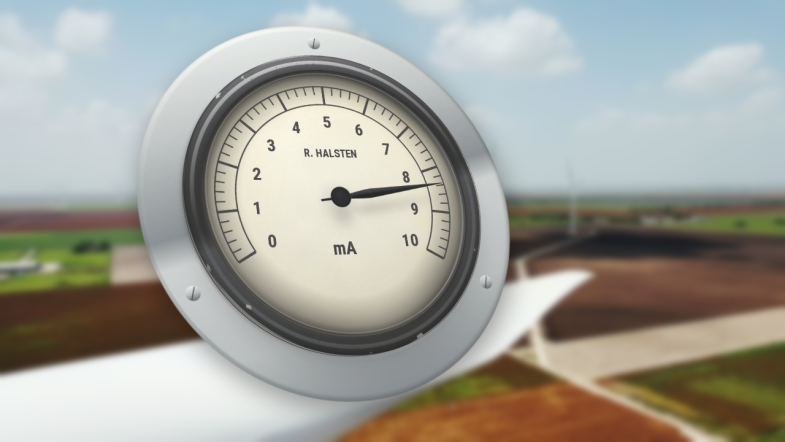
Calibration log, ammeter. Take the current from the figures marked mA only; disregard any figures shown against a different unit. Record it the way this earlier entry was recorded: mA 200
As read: mA 8.4
